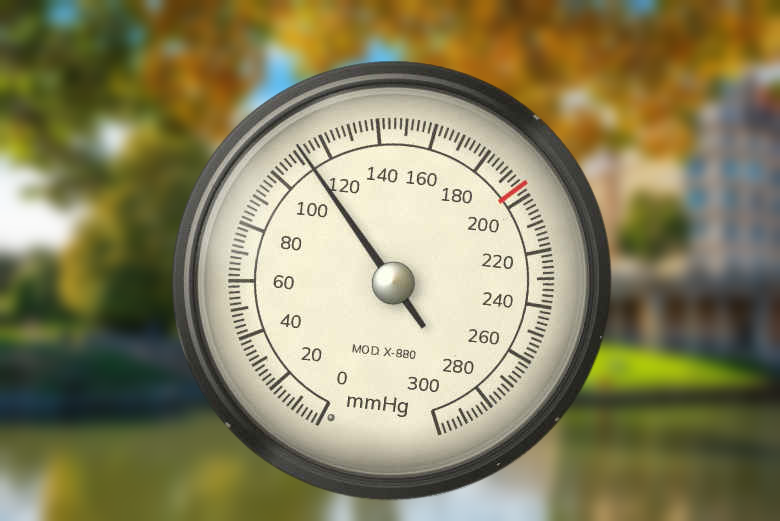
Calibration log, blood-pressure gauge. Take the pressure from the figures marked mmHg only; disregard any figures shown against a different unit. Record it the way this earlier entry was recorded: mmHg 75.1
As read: mmHg 112
